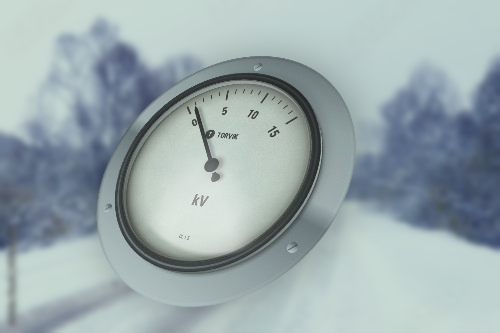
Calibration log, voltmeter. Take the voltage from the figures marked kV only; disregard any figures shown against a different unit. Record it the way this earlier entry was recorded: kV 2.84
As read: kV 1
